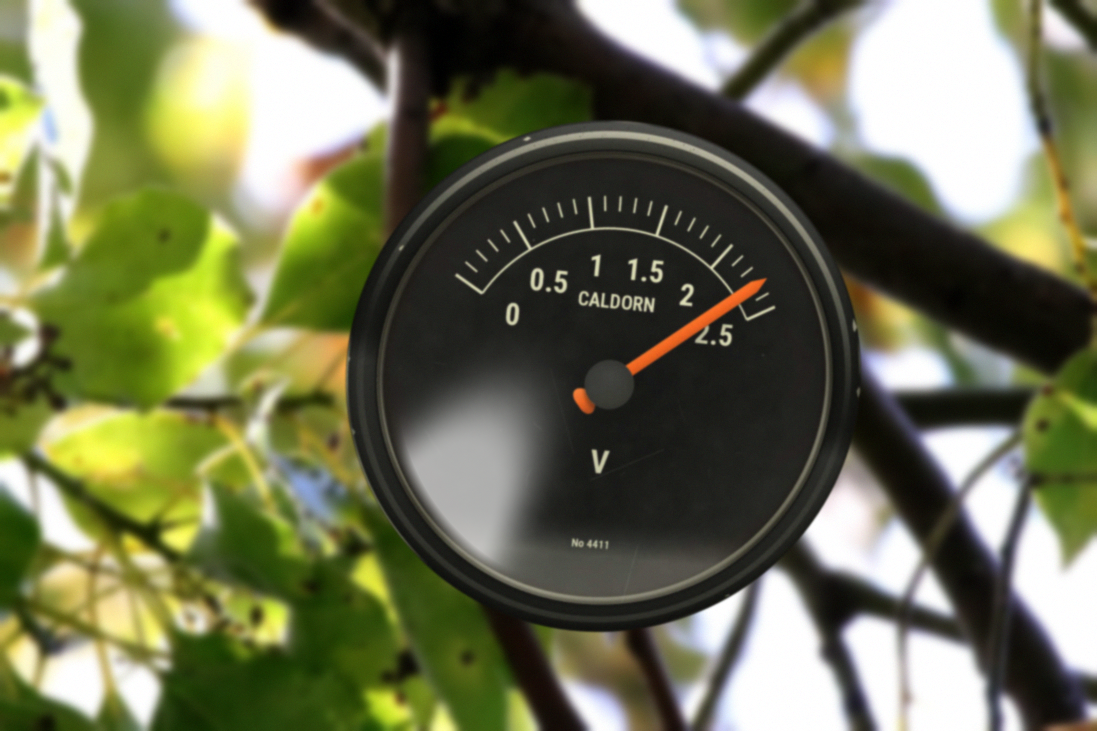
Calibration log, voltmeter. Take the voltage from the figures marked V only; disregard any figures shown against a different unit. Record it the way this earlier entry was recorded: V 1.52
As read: V 2.3
